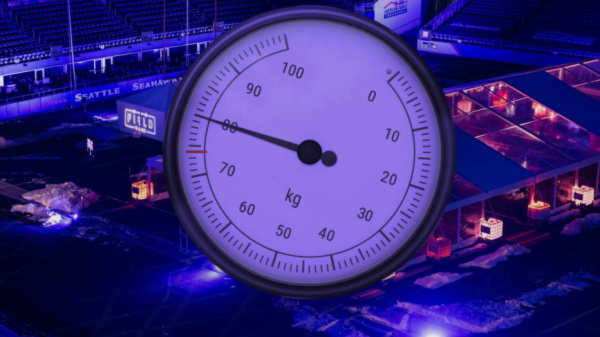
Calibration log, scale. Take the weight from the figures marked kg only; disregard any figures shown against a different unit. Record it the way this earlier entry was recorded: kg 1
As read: kg 80
